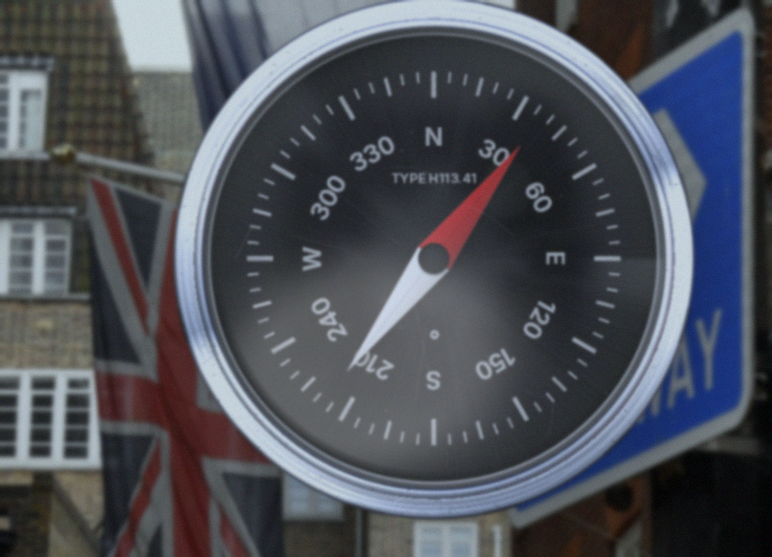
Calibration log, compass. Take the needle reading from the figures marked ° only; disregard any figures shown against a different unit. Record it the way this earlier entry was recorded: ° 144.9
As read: ° 37.5
